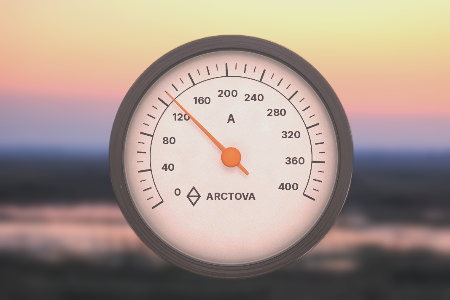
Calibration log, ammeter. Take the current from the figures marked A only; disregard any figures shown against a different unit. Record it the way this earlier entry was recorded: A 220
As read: A 130
